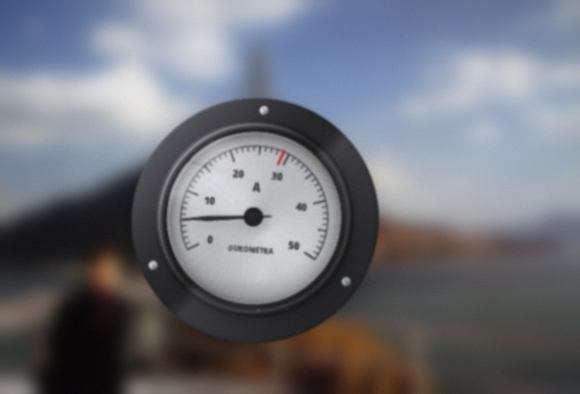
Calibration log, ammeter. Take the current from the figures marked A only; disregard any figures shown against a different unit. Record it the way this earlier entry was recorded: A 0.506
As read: A 5
